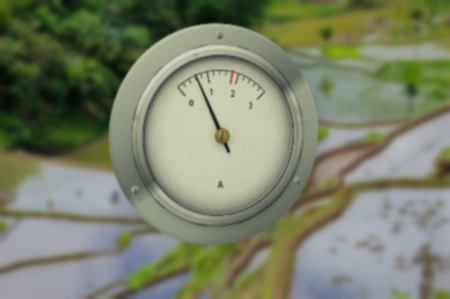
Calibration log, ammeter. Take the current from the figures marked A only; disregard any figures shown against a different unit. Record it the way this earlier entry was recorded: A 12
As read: A 0.6
